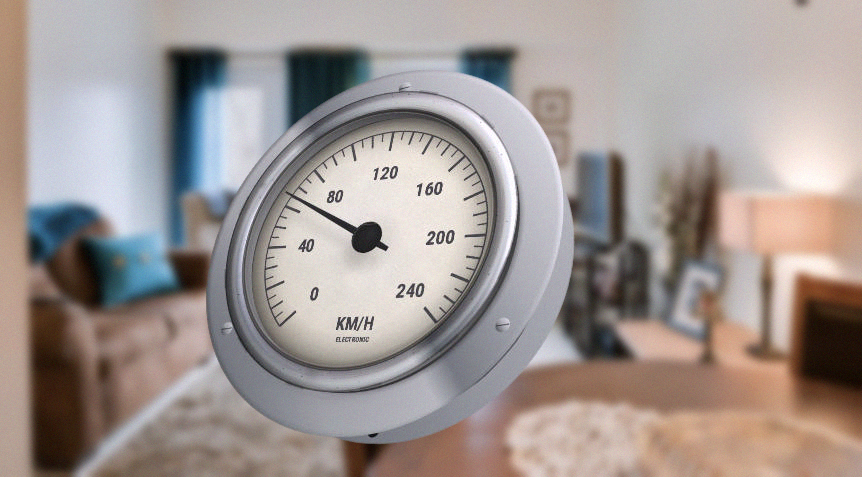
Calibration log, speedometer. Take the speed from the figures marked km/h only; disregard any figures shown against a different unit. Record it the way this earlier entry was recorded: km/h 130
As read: km/h 65
